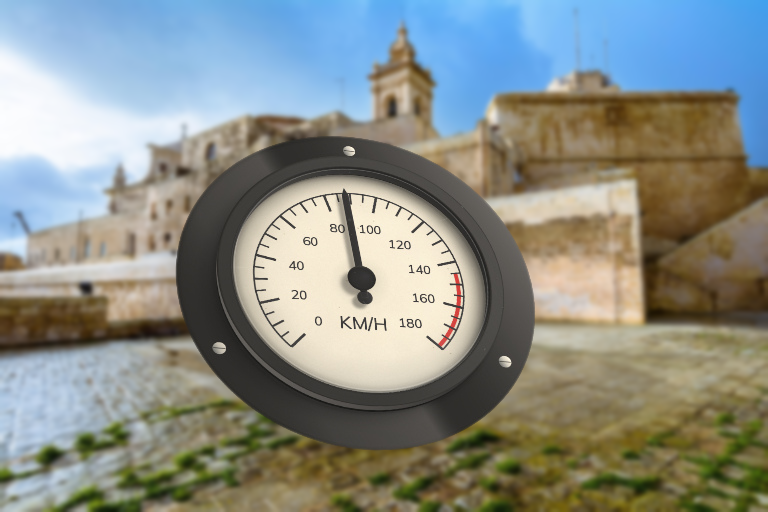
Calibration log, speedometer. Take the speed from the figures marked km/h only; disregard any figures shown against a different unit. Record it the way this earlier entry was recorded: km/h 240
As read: km/h 87.5
